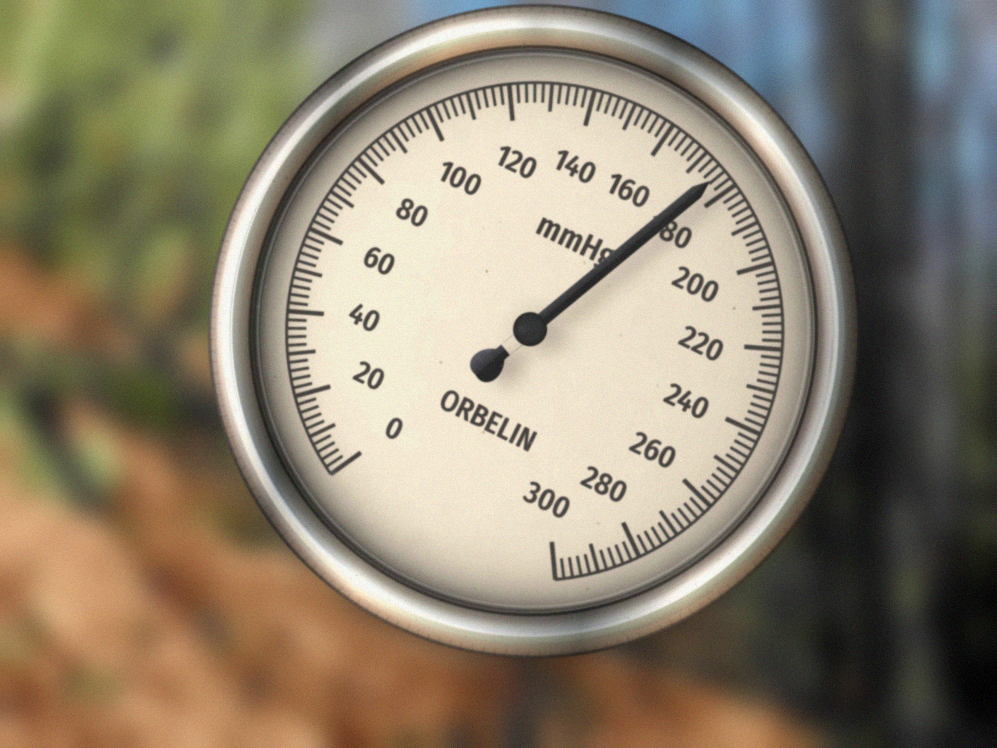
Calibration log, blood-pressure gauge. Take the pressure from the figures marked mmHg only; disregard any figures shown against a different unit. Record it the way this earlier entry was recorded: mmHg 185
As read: mmHg 176
